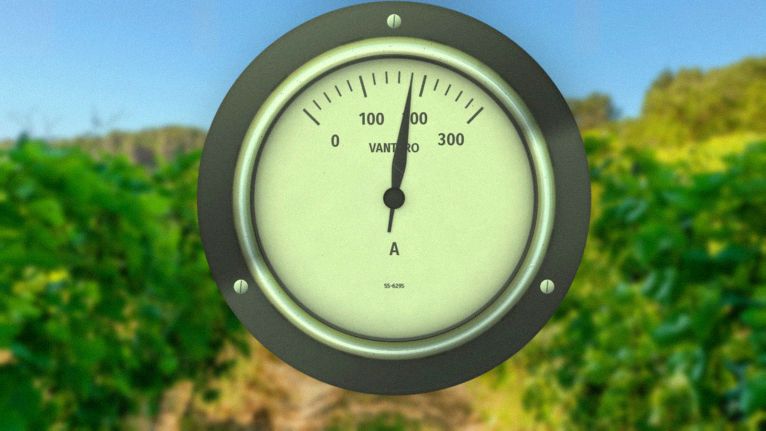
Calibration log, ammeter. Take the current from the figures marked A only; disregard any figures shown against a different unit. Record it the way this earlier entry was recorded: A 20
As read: A 180
